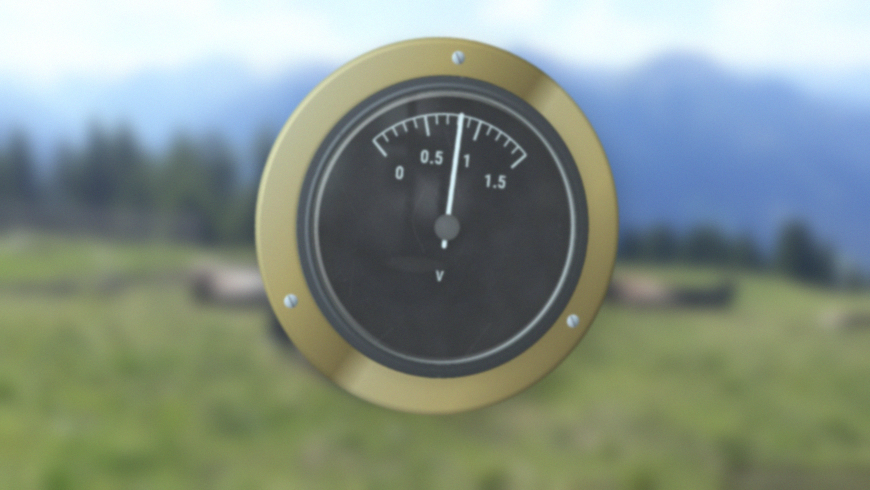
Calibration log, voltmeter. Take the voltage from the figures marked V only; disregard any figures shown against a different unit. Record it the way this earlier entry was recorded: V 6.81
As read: V 0.8
